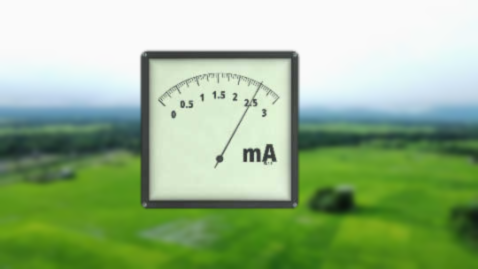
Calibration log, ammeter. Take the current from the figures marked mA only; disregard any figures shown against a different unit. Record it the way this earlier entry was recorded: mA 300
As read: mA 2.5
